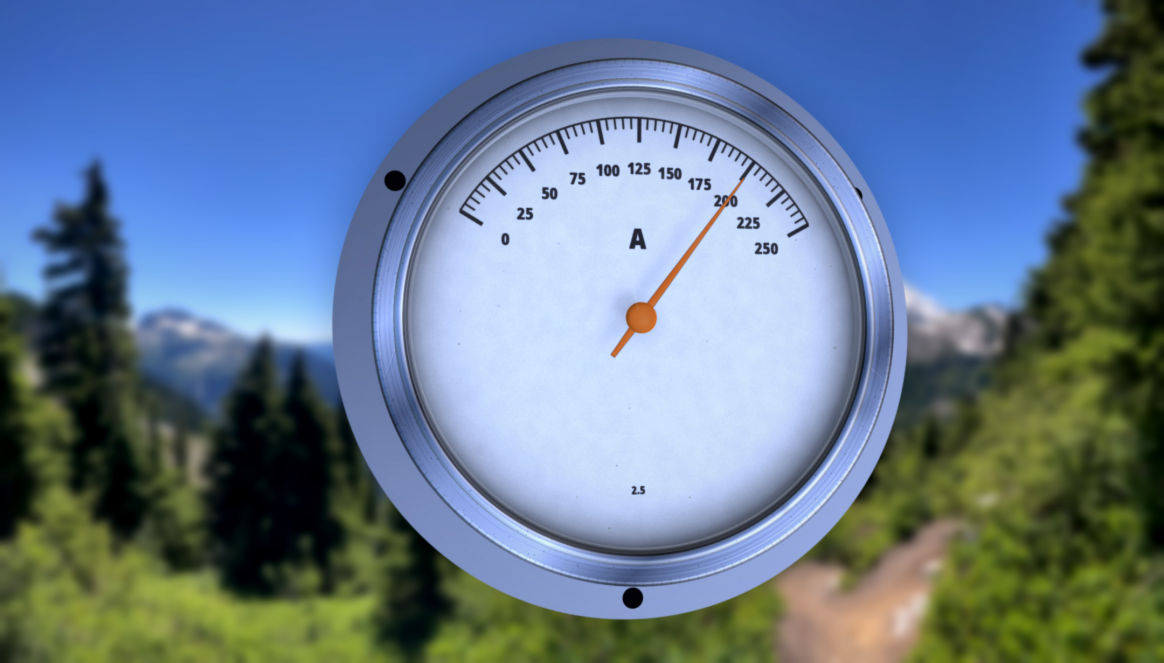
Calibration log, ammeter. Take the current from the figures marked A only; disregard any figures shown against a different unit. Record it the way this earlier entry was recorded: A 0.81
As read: A 200
